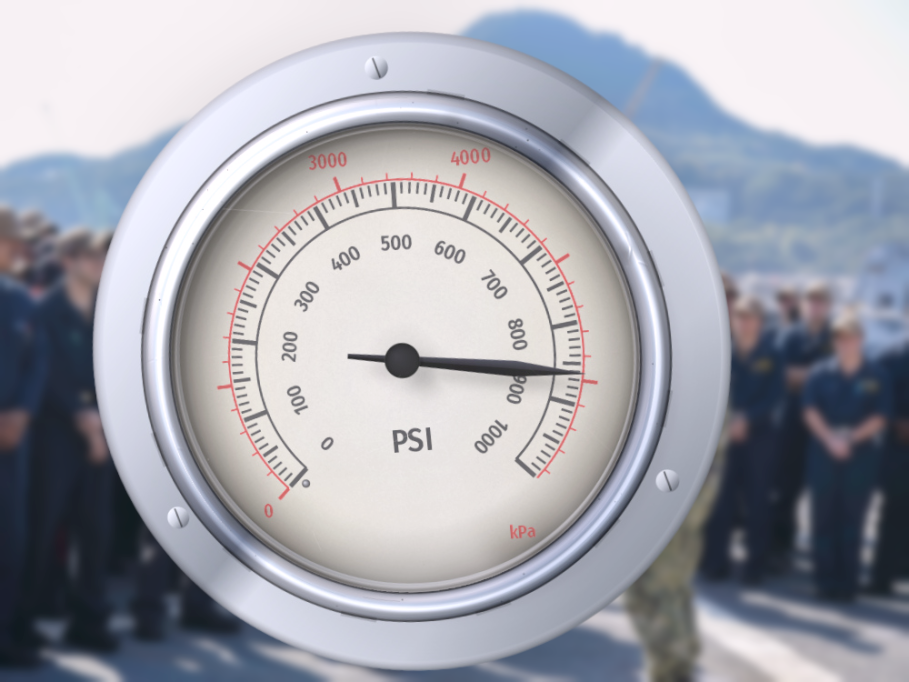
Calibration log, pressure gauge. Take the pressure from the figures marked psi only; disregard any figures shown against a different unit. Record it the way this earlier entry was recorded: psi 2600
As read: psi 860
